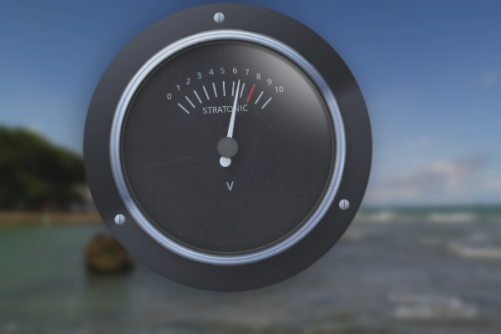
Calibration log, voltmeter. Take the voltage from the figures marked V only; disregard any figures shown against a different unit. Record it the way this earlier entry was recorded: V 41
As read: V 6.5
